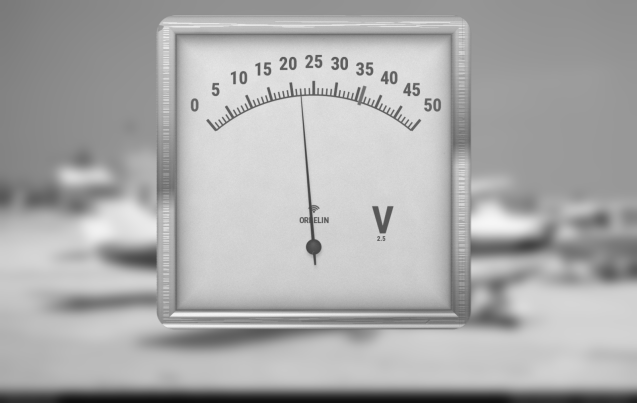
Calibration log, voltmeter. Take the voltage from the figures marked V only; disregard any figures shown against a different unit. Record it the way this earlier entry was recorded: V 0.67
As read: V 22
